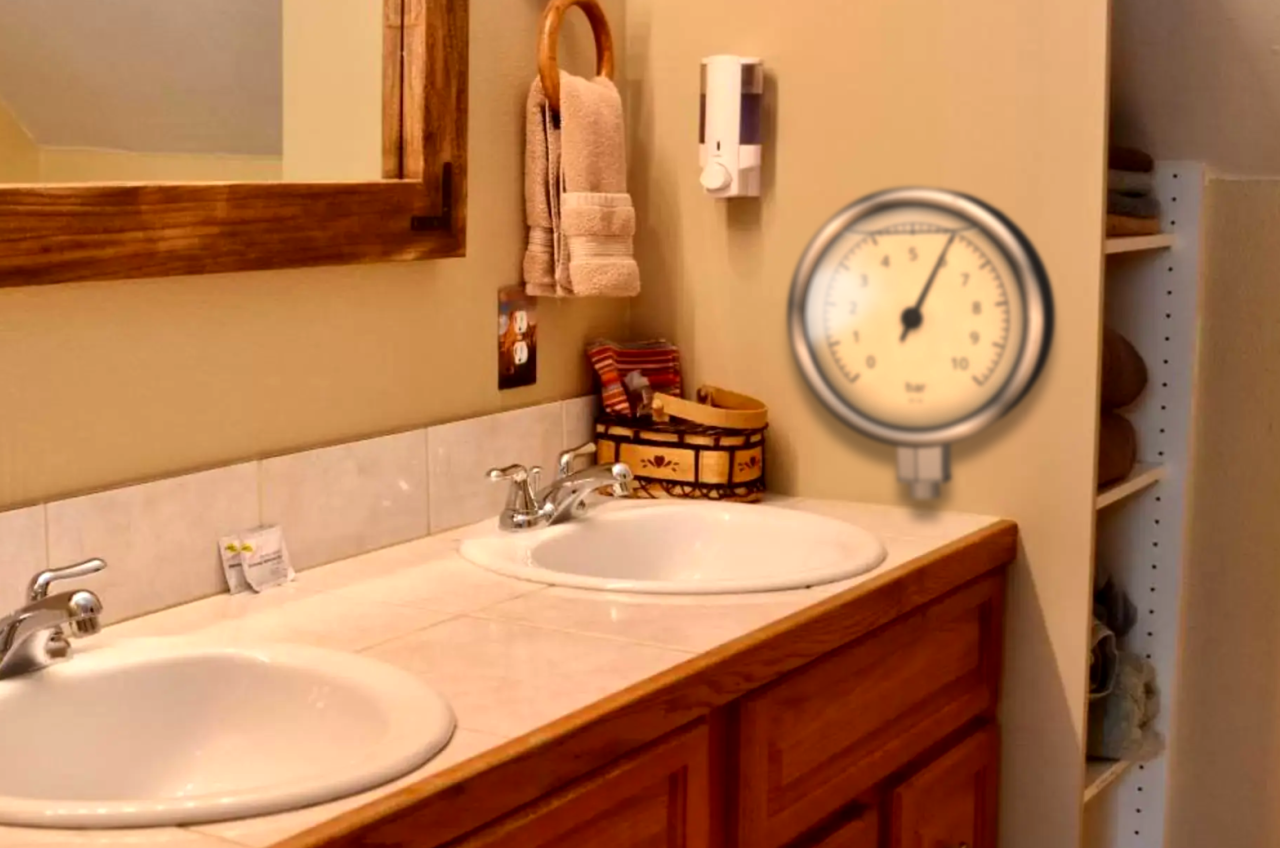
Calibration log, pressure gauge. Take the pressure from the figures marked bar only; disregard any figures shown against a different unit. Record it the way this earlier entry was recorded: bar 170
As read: bar 6
